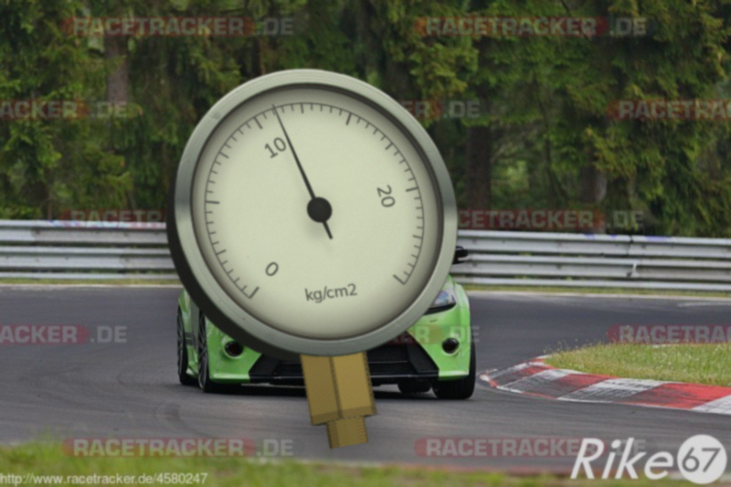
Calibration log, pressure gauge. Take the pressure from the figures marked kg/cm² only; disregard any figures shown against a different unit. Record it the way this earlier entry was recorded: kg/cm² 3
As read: kg/cm² 11
